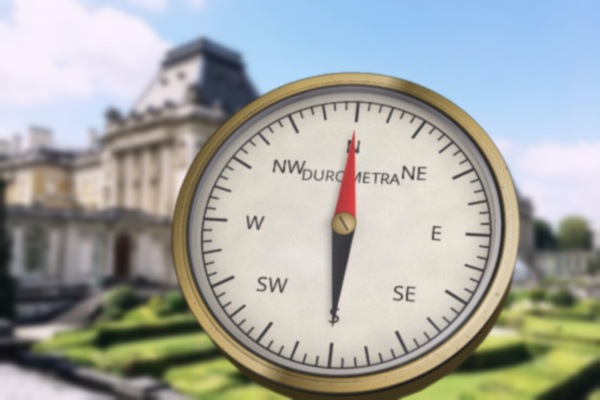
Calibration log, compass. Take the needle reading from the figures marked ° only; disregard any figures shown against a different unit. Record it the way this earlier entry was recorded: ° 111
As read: ° 0
